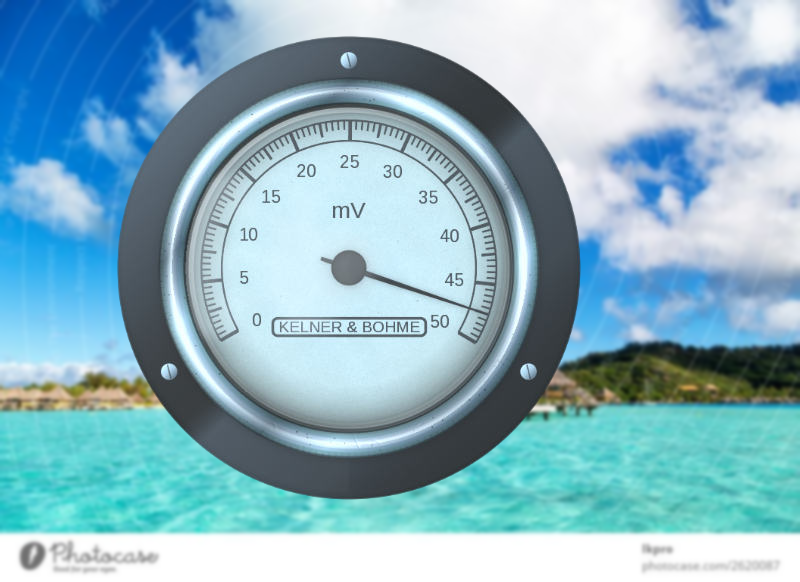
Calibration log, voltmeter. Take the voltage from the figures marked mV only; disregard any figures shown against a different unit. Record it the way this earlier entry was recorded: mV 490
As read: mV 47.5
